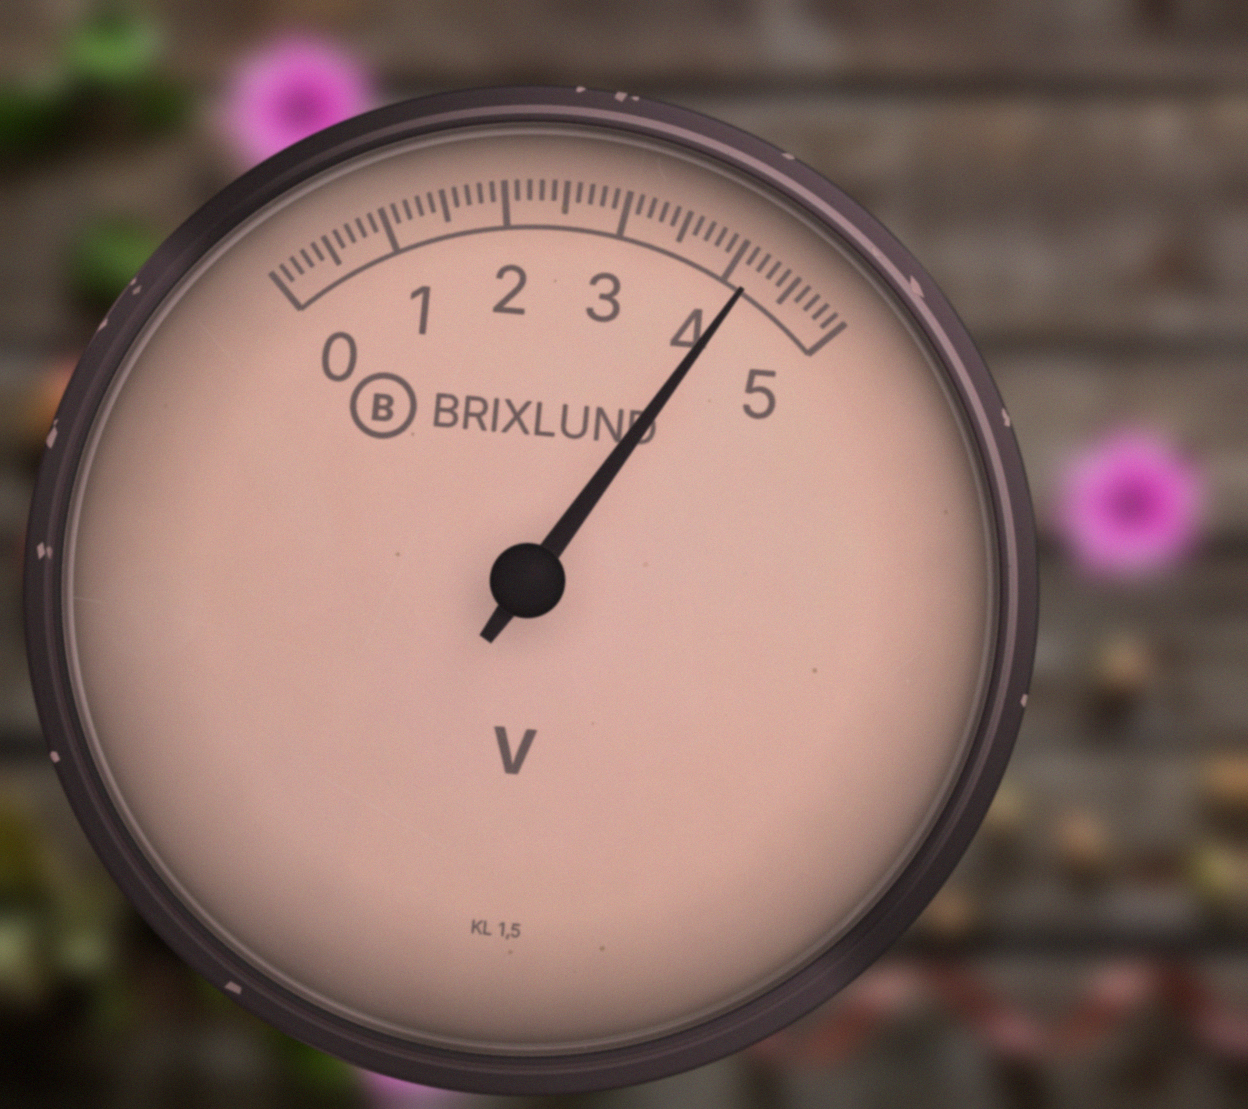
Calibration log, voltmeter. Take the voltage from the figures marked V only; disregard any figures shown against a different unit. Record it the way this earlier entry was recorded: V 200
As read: V 4.2
